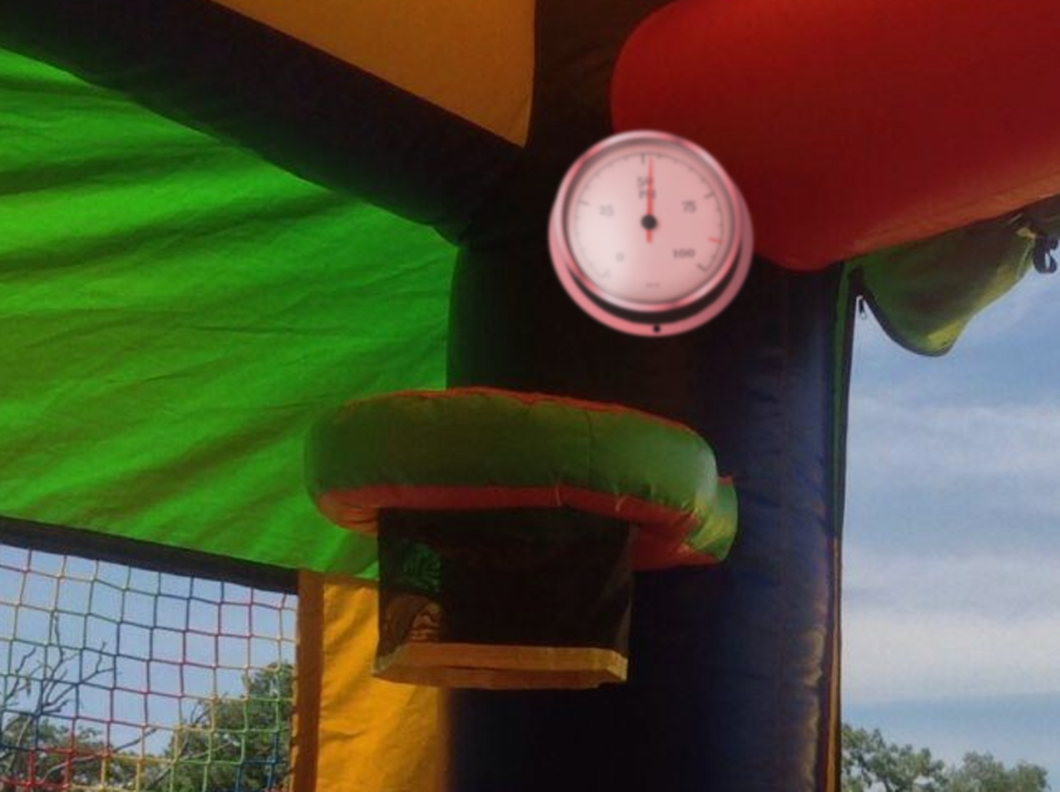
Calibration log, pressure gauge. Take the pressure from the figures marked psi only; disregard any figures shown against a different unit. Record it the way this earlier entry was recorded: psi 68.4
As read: psi 52.5
